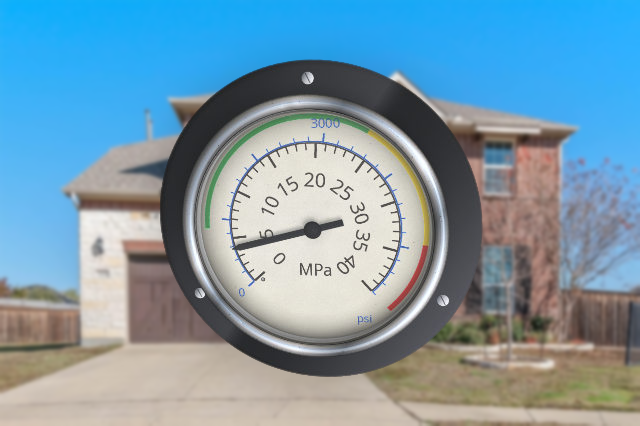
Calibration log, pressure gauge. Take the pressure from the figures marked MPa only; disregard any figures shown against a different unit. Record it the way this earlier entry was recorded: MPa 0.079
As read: MPa 4
